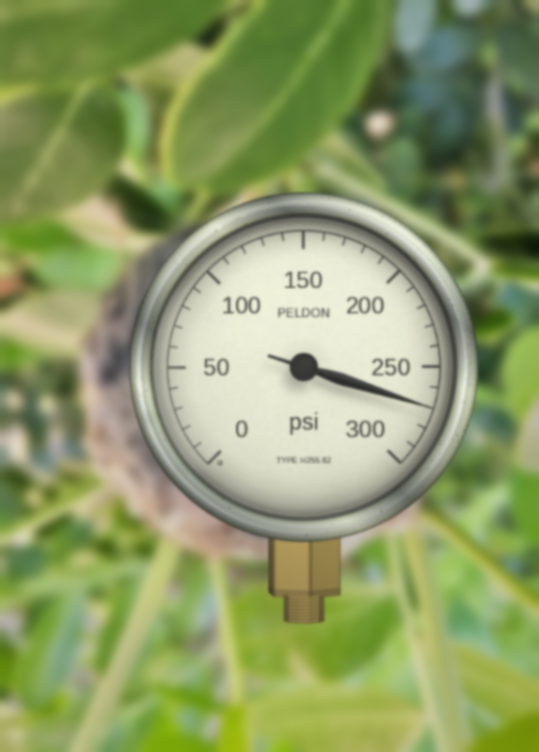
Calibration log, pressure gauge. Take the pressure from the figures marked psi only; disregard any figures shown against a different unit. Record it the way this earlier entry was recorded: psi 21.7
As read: psi 270
